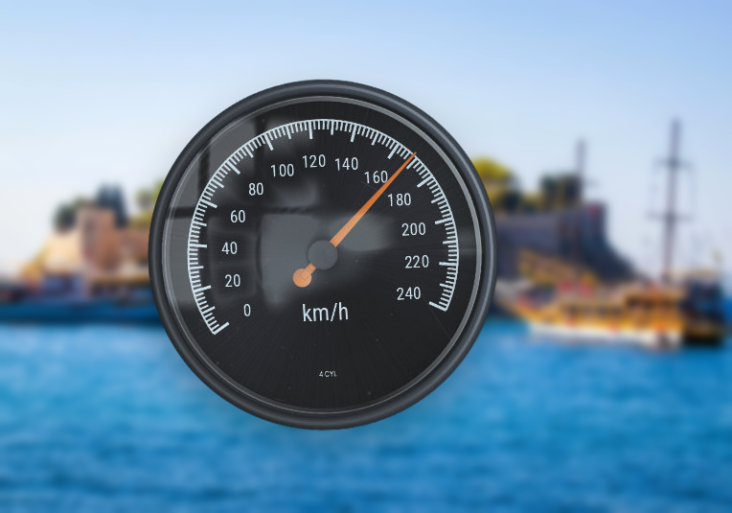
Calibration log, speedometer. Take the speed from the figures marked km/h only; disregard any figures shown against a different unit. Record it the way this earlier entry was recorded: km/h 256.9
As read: km/h 168
